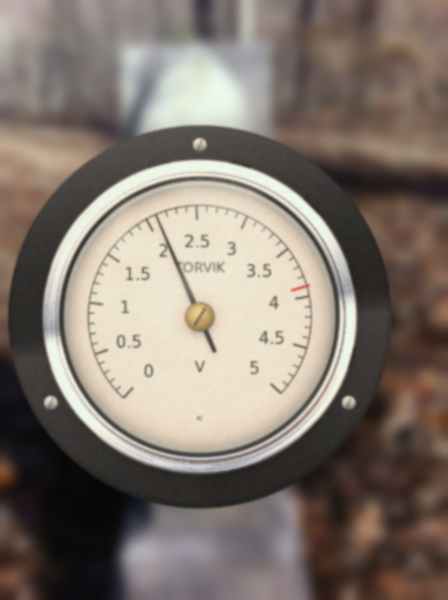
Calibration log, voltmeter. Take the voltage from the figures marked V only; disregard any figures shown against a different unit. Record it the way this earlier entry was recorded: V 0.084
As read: V 2.1
